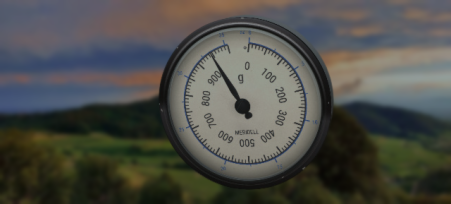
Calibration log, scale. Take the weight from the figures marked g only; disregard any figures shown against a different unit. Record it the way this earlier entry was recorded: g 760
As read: g 950
